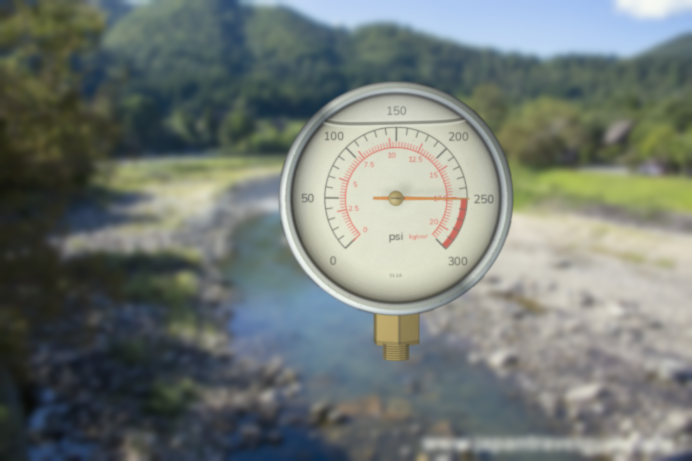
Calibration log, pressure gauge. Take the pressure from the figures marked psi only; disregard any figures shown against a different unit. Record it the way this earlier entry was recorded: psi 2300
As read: psi 250
